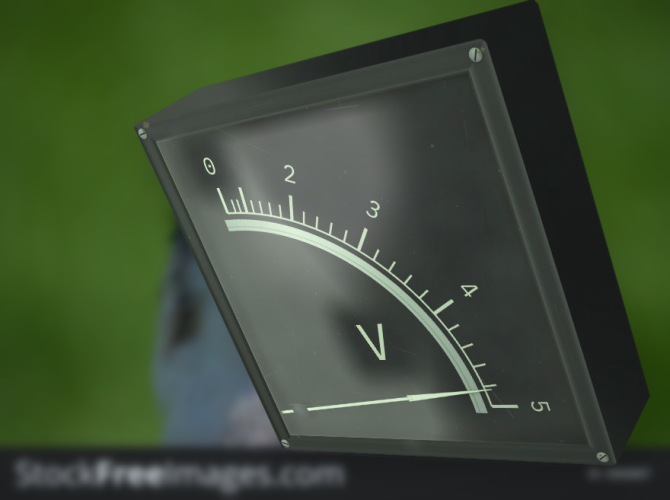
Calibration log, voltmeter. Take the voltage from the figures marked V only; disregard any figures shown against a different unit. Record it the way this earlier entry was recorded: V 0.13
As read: V 4.8
